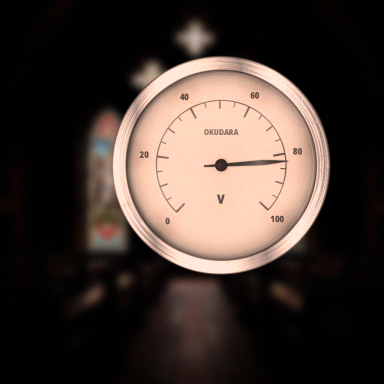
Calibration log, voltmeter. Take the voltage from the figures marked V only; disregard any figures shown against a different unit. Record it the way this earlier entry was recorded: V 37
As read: V 82.5
